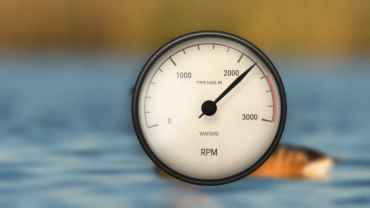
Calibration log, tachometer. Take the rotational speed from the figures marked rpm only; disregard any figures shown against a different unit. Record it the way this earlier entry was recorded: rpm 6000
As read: rpm 2200
